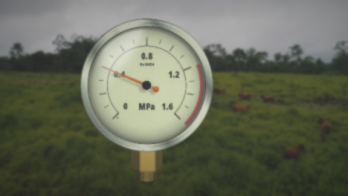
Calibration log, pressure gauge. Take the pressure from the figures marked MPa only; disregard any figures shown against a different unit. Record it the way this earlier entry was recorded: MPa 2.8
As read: MPa 0.4
